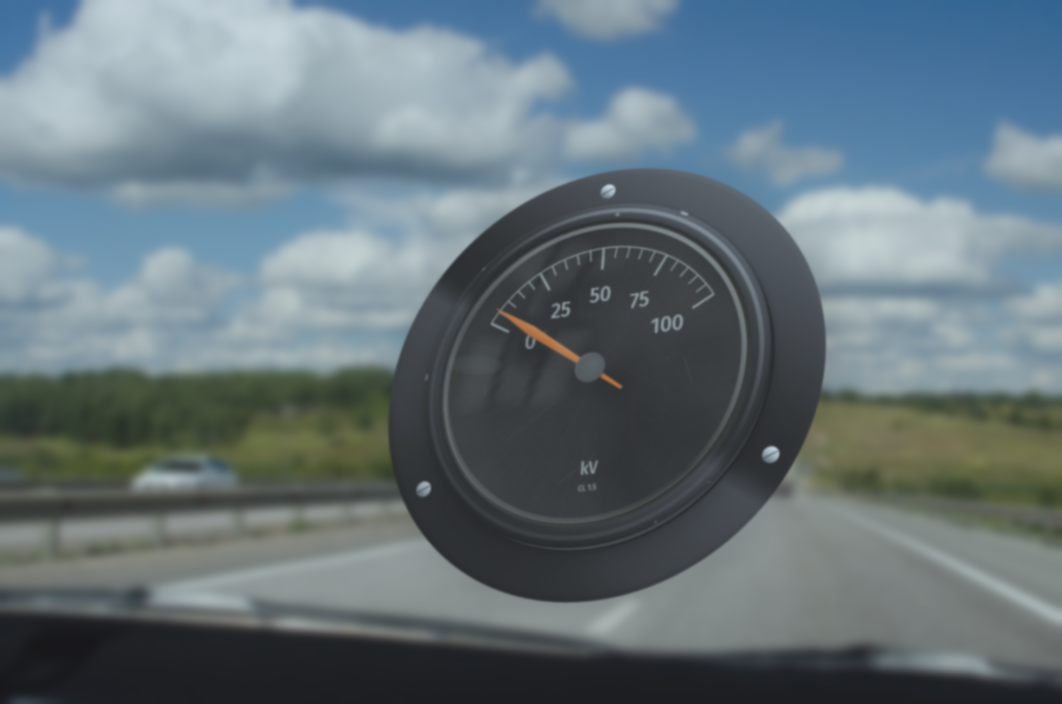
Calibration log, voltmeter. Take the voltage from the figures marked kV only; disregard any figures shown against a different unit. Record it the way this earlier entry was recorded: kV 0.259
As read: kV 5
